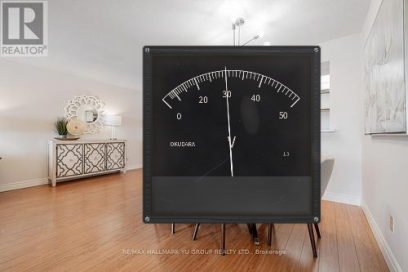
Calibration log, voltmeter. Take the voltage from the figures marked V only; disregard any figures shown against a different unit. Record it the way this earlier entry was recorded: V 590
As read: V 30
